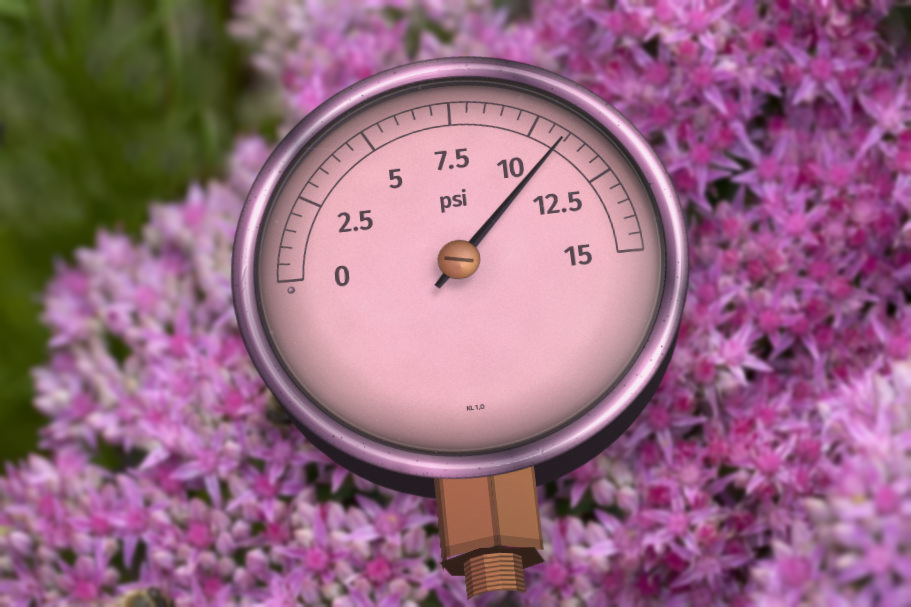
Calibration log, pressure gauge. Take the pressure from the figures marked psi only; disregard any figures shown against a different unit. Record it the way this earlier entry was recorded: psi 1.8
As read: psi 11
